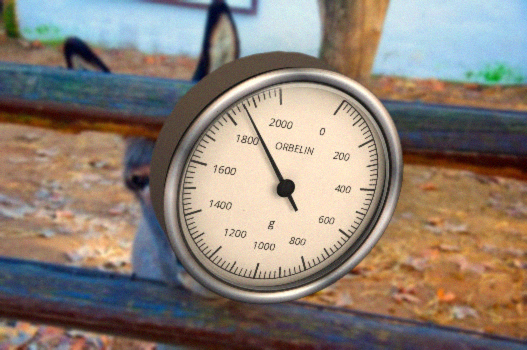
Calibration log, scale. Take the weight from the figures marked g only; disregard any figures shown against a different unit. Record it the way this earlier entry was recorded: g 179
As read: g 1860
